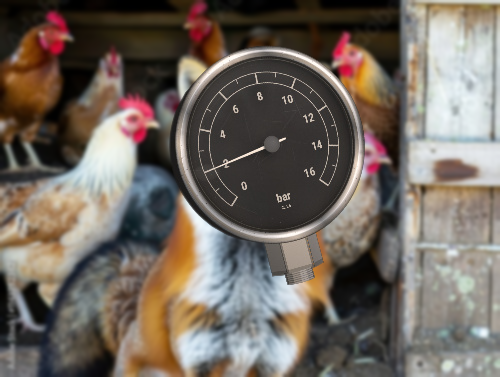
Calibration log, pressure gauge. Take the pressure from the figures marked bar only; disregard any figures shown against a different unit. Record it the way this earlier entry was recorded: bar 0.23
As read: bar 2
